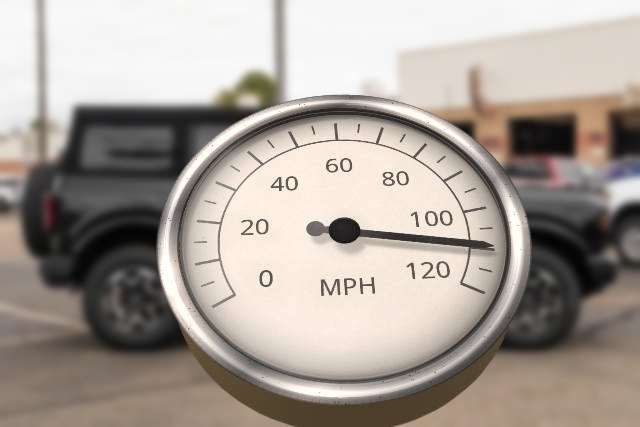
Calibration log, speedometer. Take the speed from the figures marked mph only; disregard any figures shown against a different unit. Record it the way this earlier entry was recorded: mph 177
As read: mph 110
